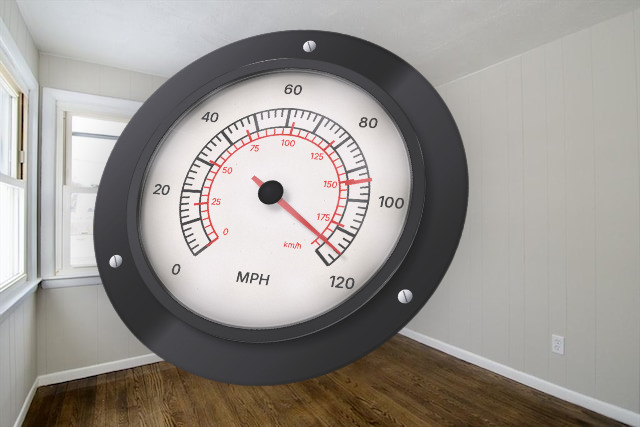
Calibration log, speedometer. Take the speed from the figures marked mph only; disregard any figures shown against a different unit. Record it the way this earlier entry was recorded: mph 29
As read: mph 116
